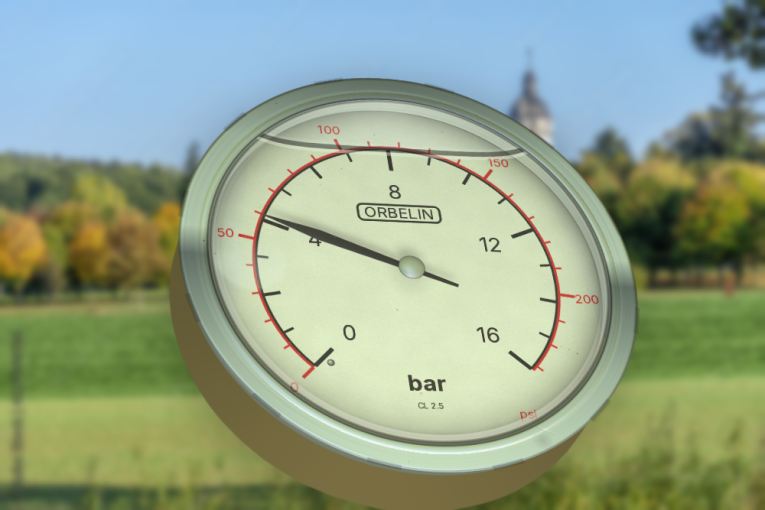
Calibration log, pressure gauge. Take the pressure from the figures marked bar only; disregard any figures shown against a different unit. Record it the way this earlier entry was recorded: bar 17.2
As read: bar 4
